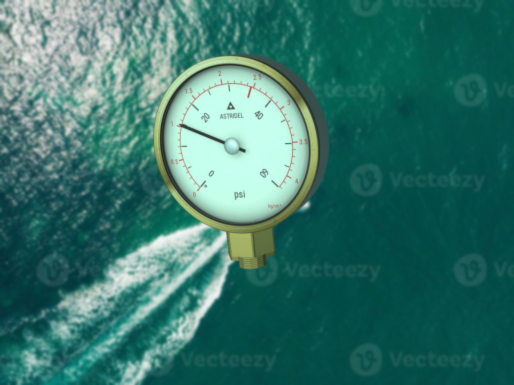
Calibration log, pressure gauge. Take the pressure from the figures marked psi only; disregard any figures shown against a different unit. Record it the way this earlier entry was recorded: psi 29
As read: psi 15
